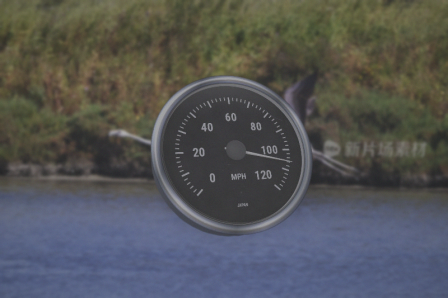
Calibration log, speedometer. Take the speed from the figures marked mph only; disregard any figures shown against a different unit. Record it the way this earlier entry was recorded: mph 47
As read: mph 106
